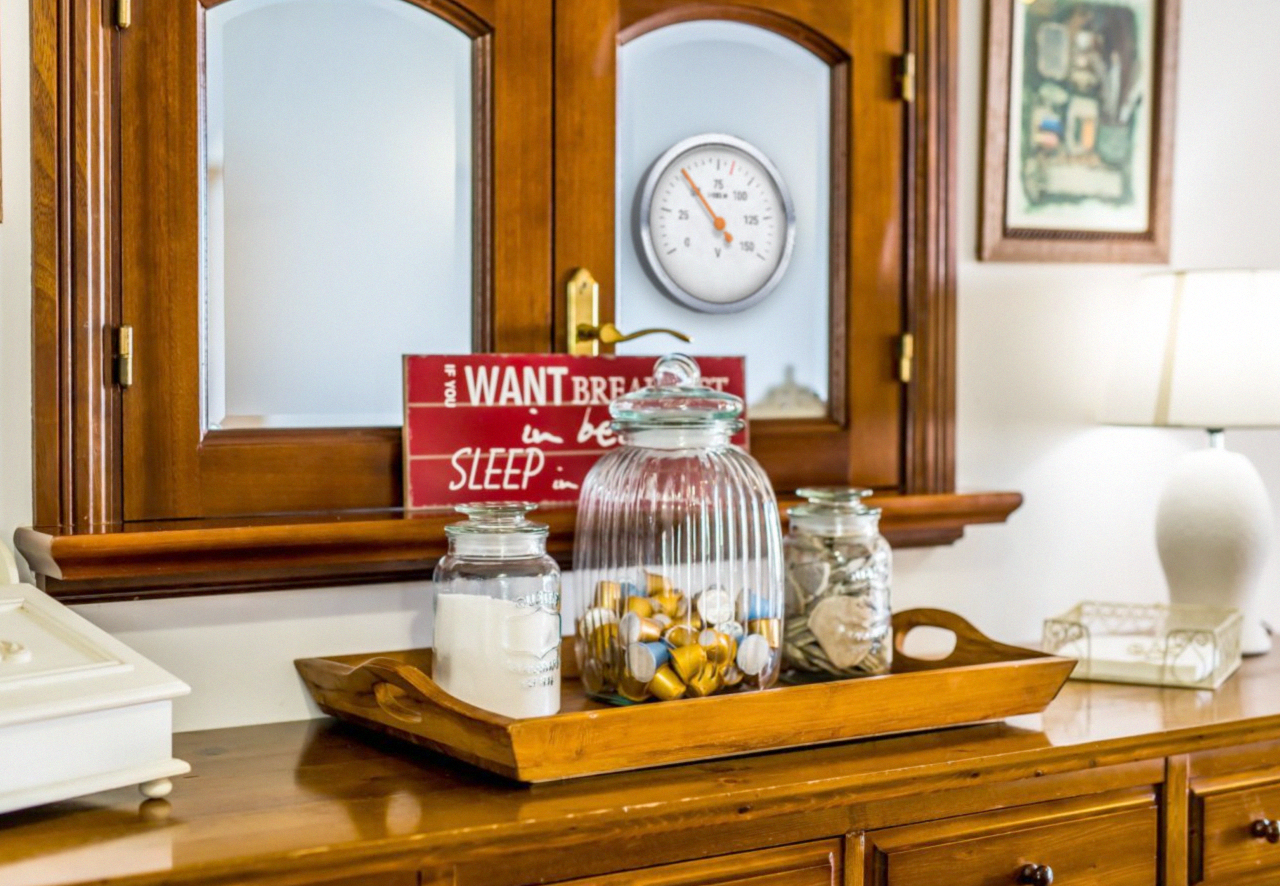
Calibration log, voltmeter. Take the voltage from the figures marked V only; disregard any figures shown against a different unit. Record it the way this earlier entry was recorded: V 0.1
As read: V 50
